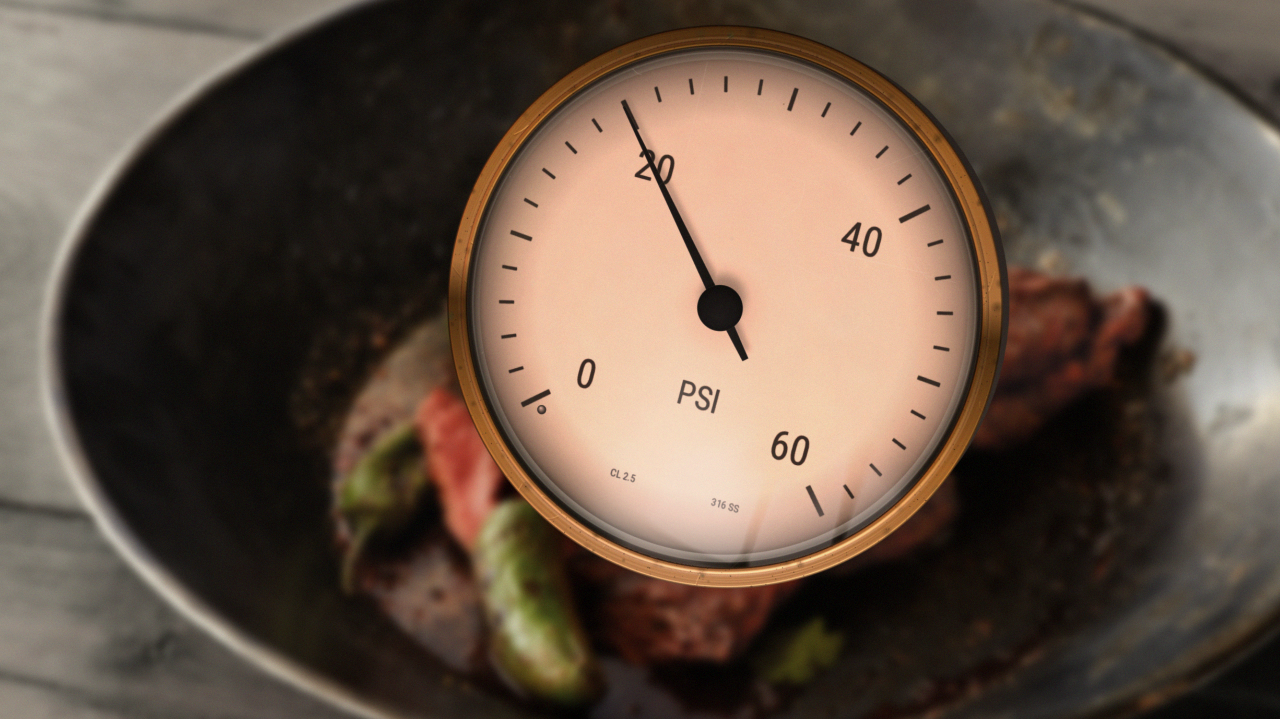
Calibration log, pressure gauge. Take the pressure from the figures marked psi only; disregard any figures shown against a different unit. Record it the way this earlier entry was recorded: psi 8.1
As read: psi 20
